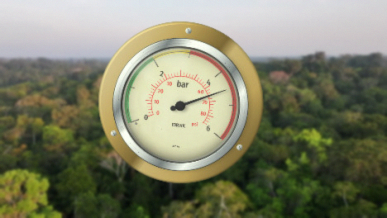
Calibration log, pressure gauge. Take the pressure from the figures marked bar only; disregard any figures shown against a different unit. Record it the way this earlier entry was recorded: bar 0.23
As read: bar 4.5
